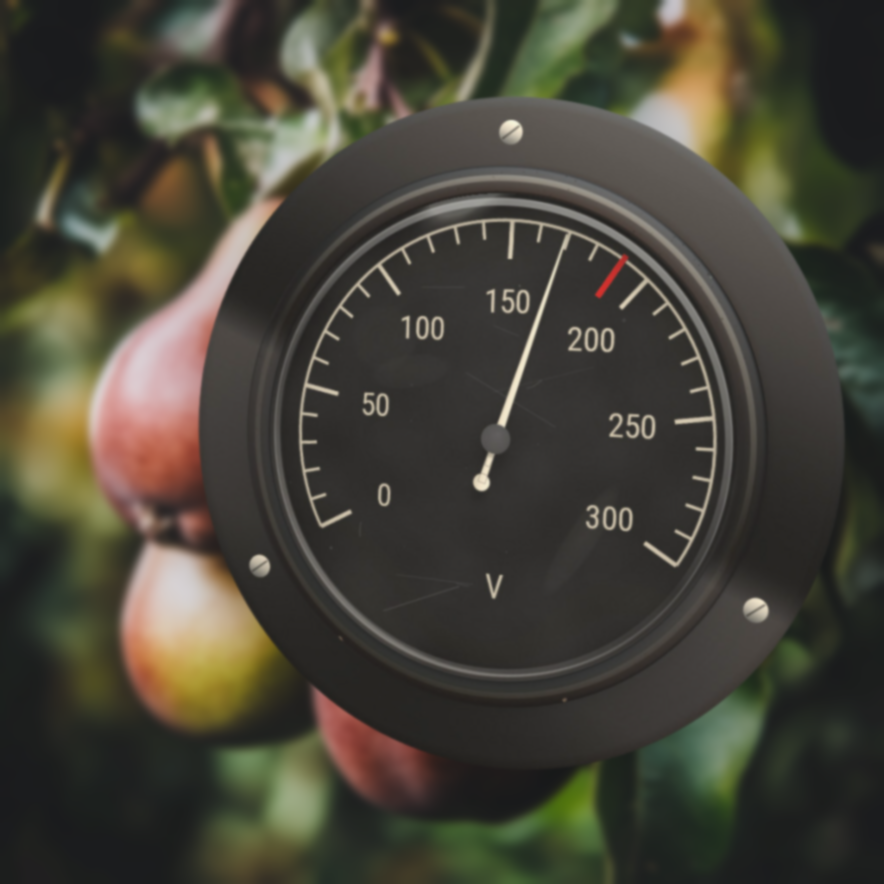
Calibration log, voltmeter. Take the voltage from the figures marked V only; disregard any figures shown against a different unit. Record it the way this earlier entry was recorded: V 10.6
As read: V 170
